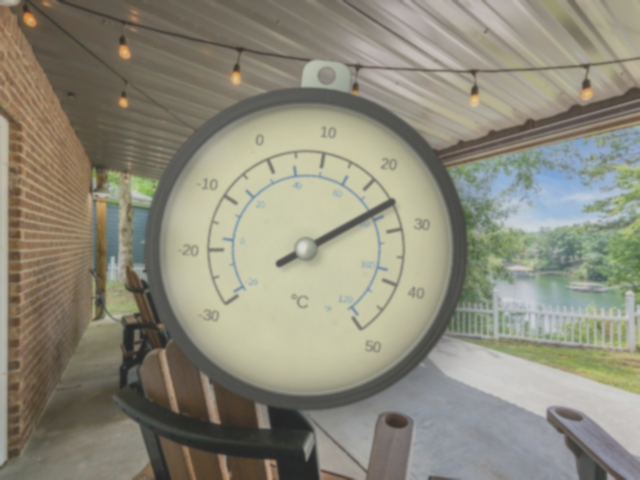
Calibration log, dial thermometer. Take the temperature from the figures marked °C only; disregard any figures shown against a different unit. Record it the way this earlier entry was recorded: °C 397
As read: °C 25
